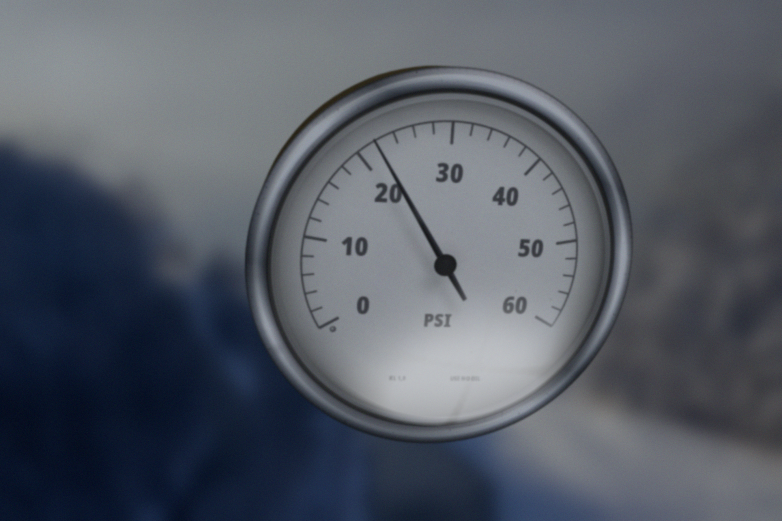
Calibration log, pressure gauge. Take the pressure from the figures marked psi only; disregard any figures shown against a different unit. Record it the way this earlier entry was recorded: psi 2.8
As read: psi 22
